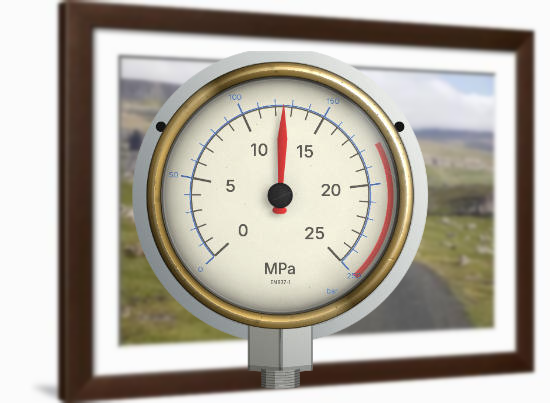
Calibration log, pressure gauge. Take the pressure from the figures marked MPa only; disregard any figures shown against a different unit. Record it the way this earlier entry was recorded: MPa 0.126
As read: MPa 12.5
